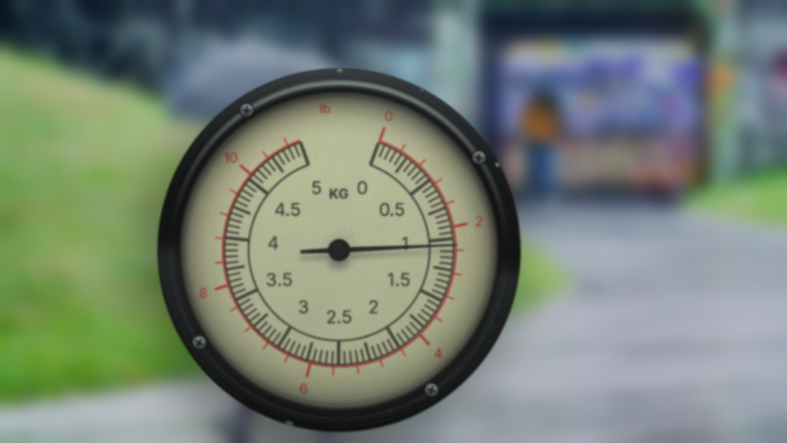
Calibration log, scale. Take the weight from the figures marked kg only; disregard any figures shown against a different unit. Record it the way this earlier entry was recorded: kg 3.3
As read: kg 1.05
